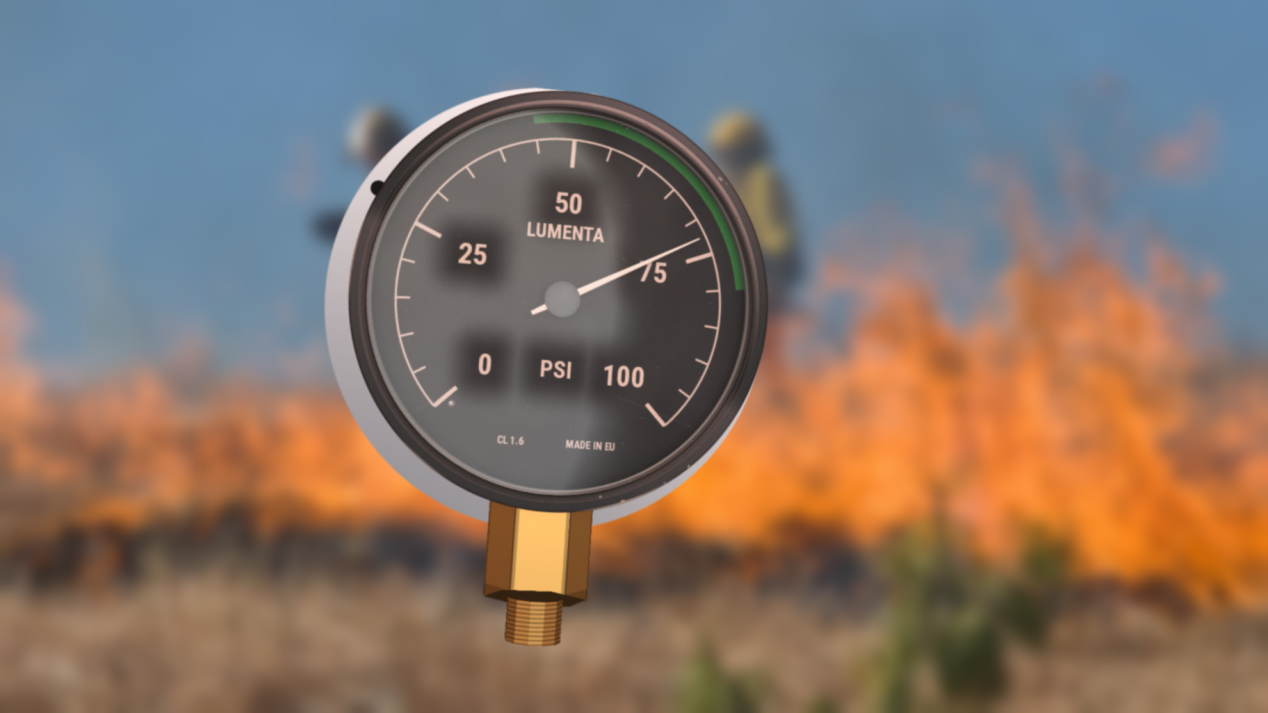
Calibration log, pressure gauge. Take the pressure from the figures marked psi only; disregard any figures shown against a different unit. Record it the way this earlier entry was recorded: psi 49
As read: psi 72.5
